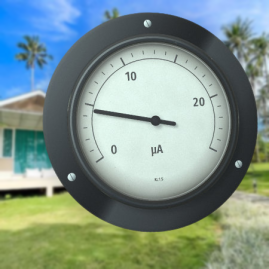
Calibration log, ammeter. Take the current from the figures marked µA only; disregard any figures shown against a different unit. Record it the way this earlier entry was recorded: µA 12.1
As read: µA 4.5
